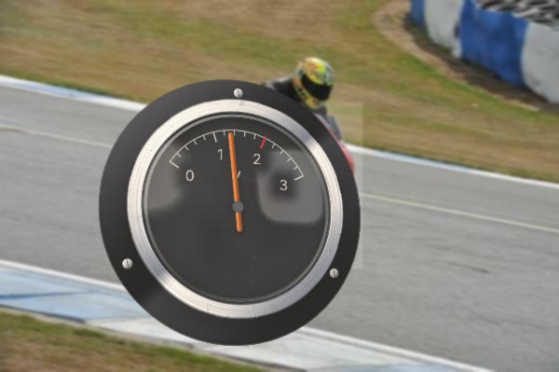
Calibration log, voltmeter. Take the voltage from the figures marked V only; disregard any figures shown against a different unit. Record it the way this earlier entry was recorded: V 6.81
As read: V 1.3
